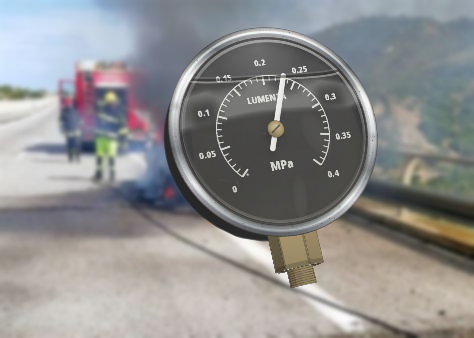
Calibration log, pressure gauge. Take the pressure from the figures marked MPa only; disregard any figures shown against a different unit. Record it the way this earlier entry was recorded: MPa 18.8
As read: MPa 0.23
